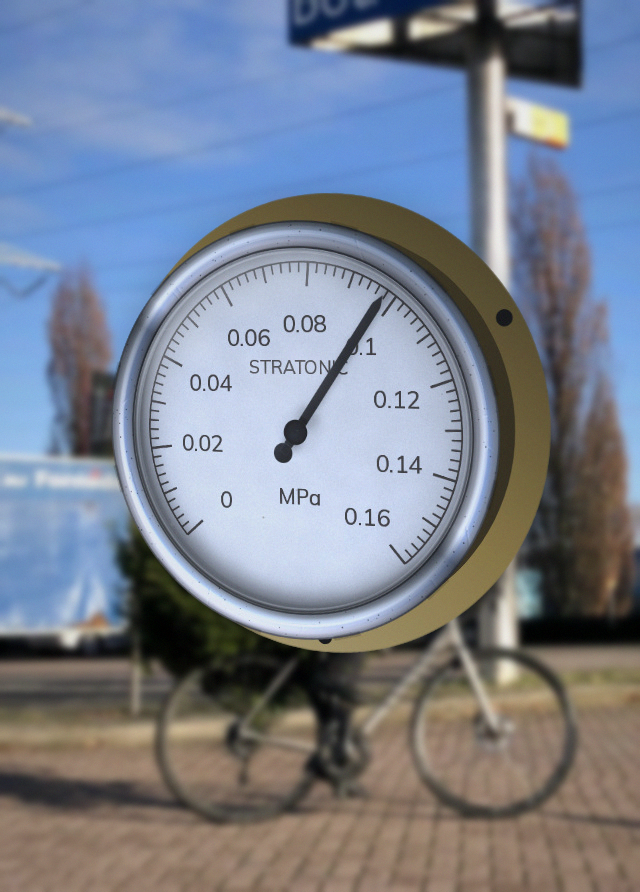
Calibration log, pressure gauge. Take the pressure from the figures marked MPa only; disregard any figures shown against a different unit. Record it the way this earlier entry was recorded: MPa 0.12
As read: MPa 0.098
